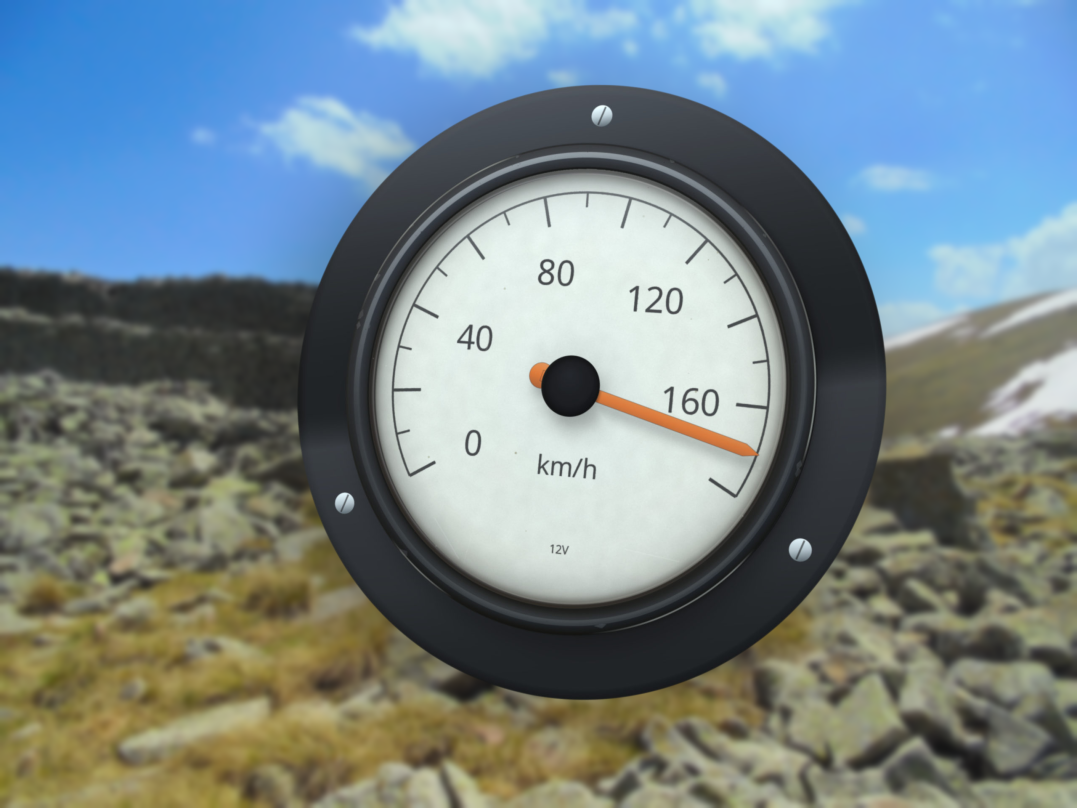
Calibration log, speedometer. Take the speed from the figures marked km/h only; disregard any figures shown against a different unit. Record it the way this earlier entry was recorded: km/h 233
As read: km/h 170
